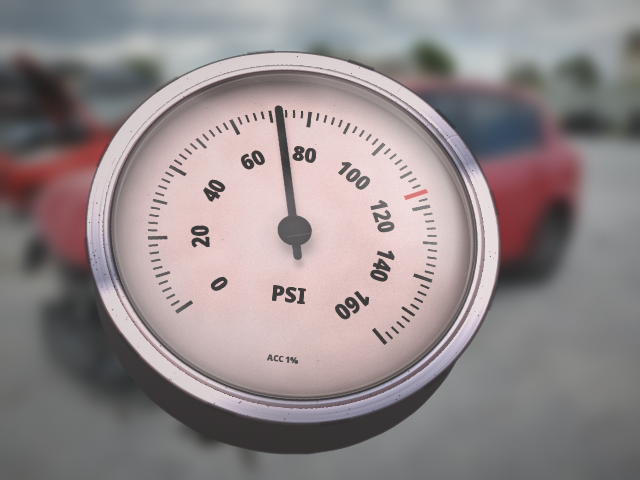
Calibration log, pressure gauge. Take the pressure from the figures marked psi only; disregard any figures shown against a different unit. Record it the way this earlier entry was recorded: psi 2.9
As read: psi 72
